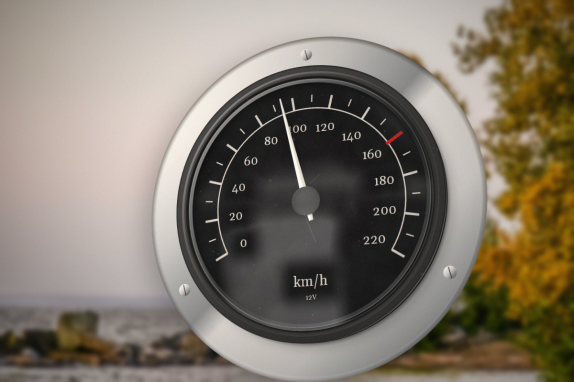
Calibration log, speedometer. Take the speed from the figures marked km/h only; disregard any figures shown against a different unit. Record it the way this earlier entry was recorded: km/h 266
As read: km/h 95
